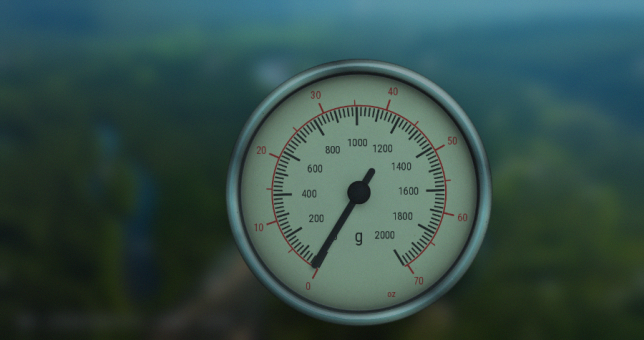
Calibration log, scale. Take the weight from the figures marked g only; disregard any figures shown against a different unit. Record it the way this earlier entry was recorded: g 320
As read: g 20
